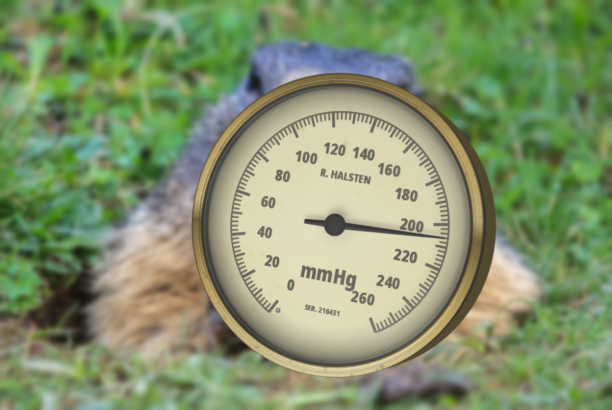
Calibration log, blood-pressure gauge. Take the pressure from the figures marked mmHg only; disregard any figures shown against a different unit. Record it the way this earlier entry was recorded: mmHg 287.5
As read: mmHg 206
